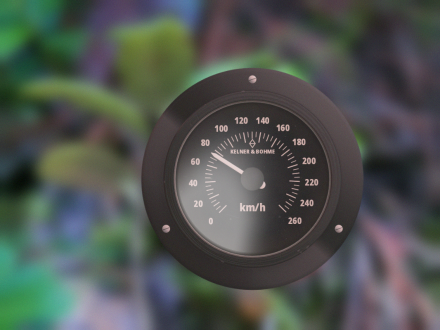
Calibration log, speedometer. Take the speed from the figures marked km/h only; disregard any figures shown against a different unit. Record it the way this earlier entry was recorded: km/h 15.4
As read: km/h 75
